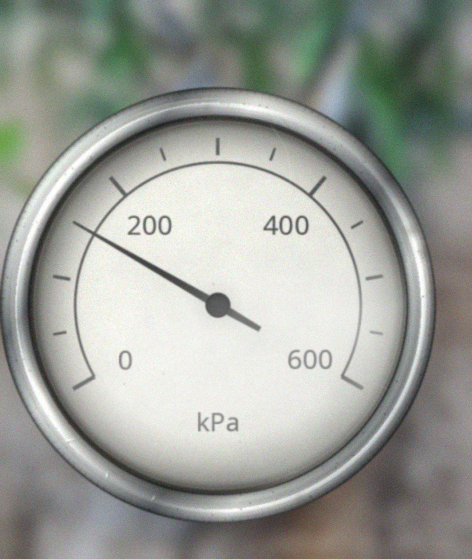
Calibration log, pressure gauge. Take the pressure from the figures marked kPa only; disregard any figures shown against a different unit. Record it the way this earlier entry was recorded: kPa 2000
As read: kPa 150
